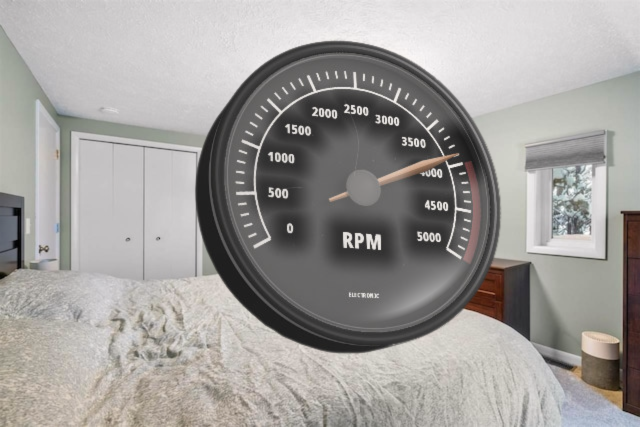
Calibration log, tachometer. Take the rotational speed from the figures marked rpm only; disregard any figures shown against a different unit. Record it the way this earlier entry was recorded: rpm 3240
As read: rpm 3900
